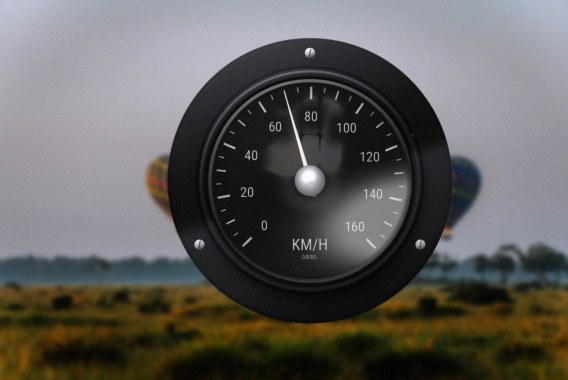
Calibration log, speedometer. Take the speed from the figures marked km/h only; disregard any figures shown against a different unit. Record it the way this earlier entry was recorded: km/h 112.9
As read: km/h 70
